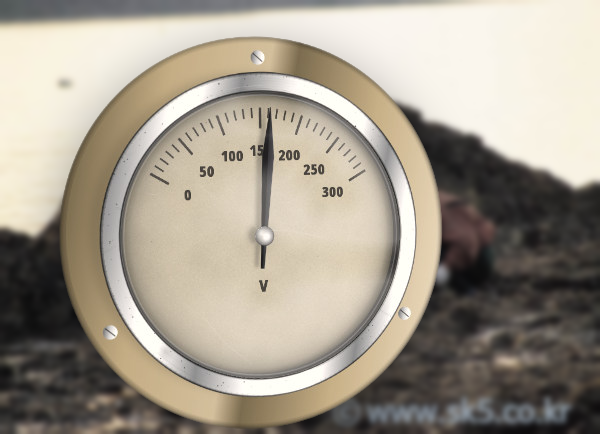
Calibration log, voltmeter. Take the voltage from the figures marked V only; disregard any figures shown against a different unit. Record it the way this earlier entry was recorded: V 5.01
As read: V 160
